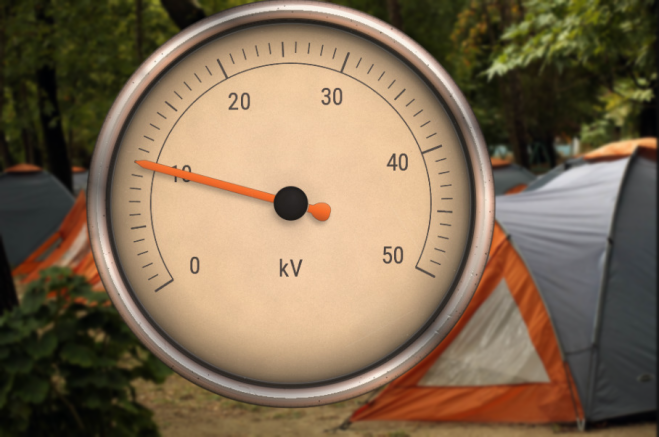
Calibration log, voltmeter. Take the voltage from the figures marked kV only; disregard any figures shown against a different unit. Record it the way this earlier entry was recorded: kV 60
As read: kV 10
